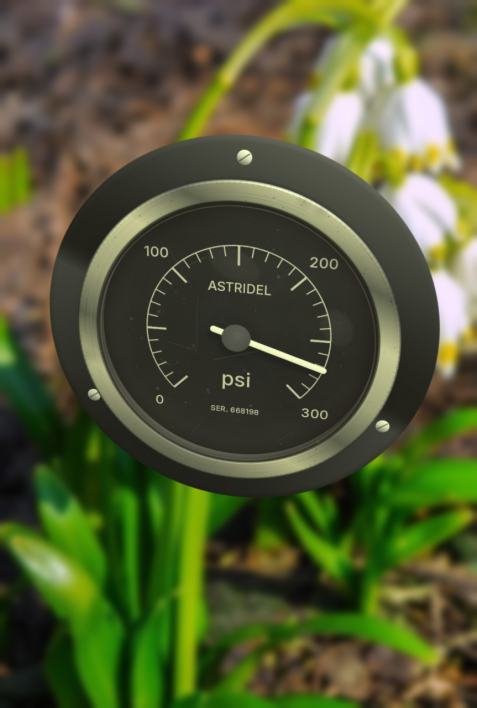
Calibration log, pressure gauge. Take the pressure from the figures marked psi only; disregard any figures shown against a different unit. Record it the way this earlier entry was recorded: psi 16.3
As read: psi 270
